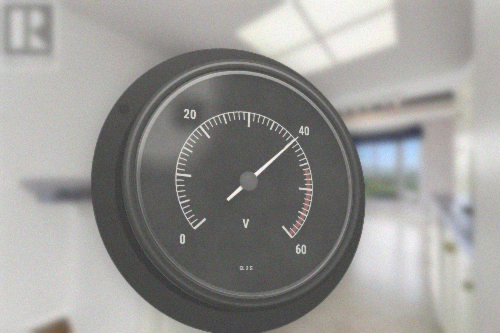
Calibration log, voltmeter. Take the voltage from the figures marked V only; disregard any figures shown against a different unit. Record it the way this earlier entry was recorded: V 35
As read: V 40
